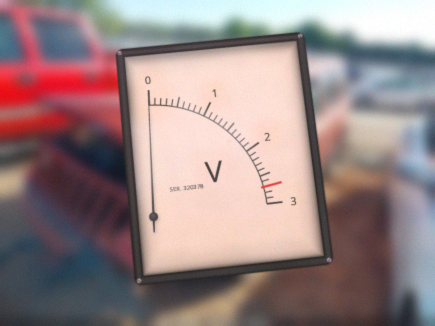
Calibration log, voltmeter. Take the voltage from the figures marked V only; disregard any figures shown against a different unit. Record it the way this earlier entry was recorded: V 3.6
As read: V 0
